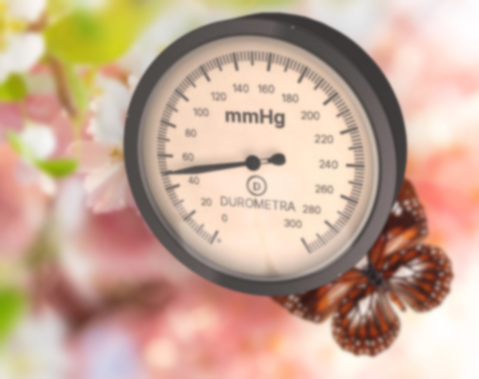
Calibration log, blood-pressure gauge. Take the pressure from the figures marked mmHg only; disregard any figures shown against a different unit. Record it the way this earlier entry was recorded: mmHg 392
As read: mmHg 50
